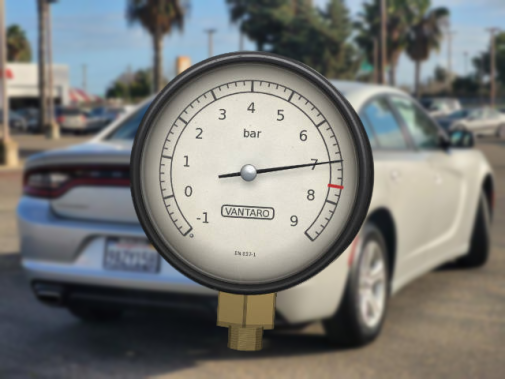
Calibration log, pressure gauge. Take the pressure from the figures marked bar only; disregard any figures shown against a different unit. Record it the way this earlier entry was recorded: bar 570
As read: bar 7
